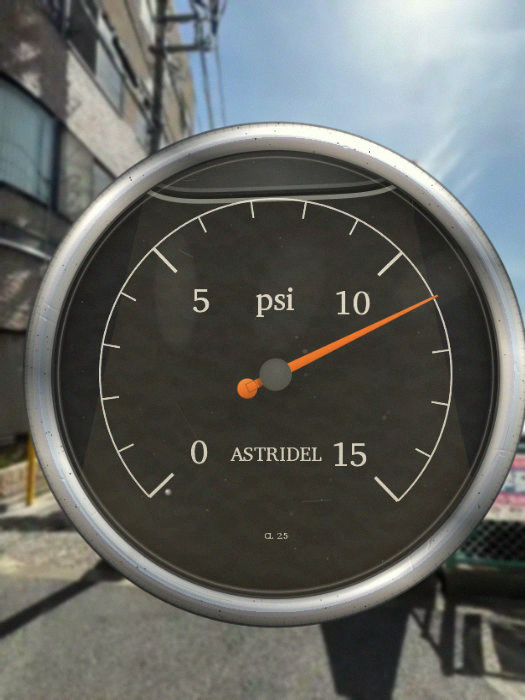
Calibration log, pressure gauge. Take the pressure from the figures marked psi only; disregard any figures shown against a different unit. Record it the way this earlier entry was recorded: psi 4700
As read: psi 11
